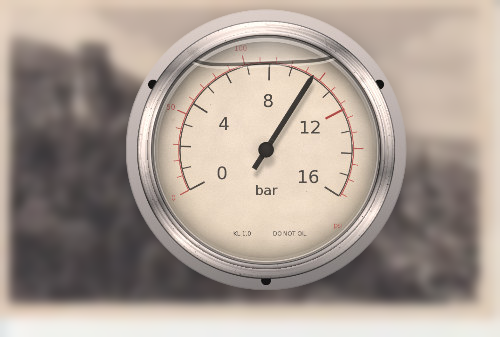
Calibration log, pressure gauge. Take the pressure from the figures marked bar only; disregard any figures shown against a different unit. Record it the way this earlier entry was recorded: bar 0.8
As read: bar 10
